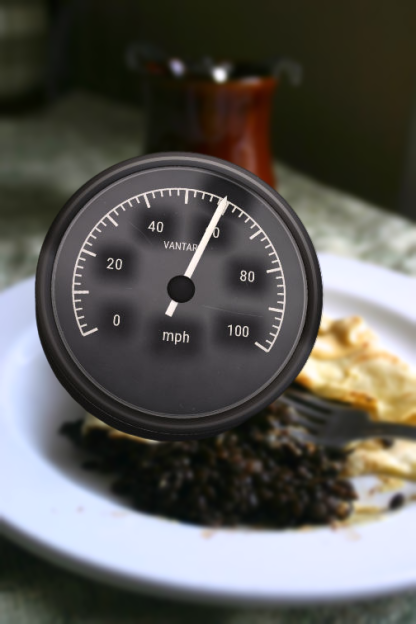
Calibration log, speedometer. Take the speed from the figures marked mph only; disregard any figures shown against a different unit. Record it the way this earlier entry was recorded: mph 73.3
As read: mph 59
